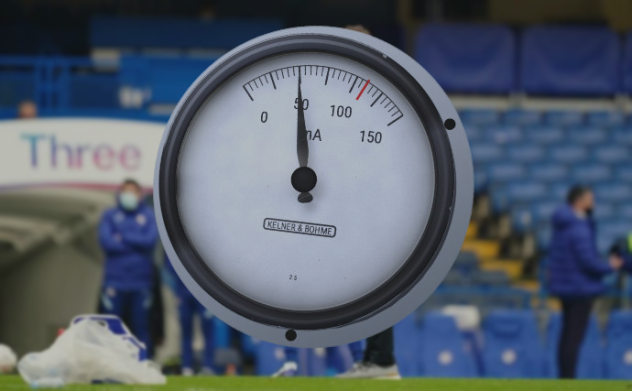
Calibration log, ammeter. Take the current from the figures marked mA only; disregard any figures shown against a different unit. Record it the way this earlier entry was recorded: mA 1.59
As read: mA 50
